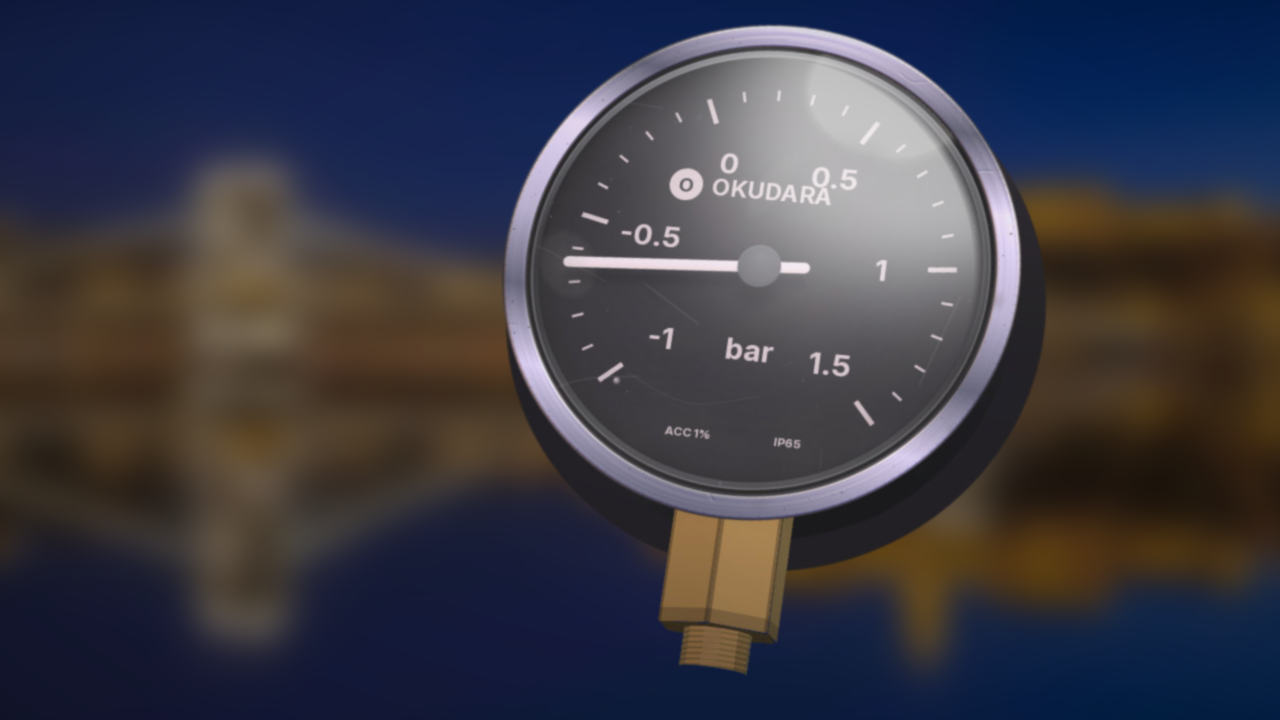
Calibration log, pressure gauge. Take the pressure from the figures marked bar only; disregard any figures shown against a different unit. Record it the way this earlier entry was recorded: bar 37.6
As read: bar -0.65
